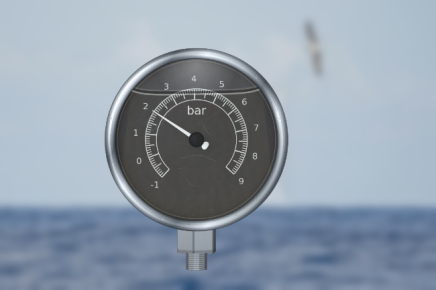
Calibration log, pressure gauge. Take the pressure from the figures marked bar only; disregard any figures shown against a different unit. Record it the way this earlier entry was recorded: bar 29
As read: bar 2
